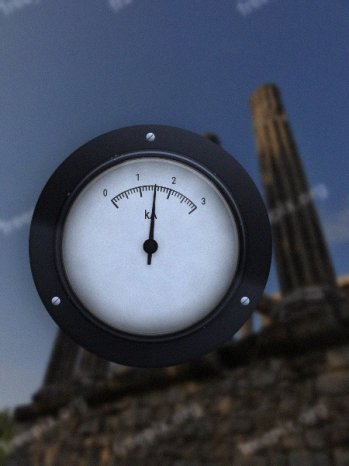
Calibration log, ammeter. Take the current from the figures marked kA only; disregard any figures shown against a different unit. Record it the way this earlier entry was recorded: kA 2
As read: kA 1.5
